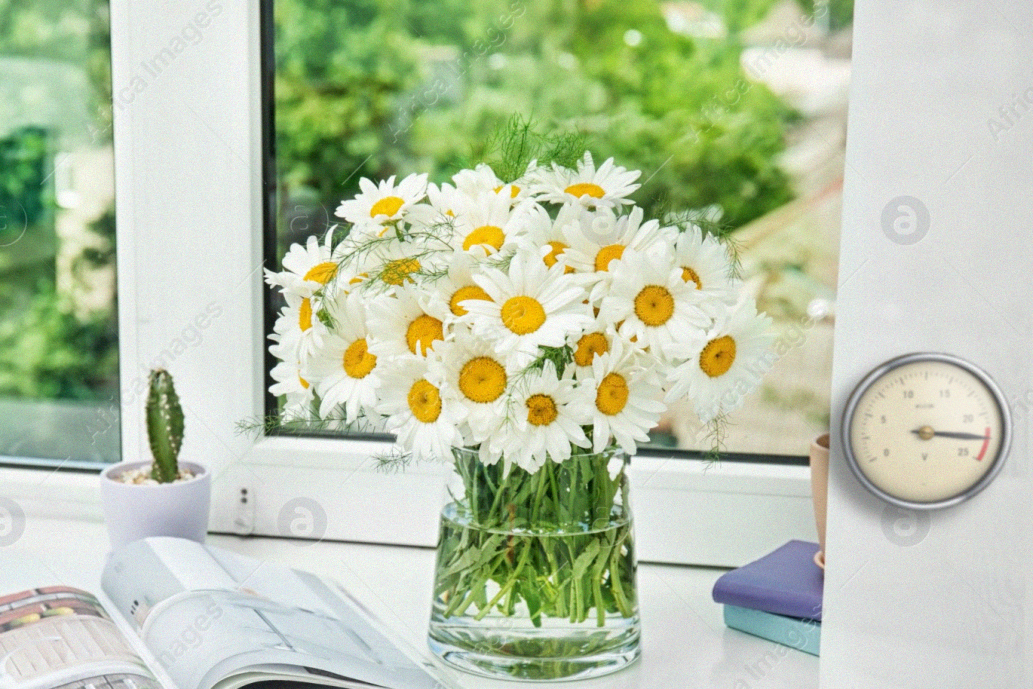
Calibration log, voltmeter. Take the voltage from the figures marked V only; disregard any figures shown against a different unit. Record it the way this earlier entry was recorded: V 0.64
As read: V 22.5
